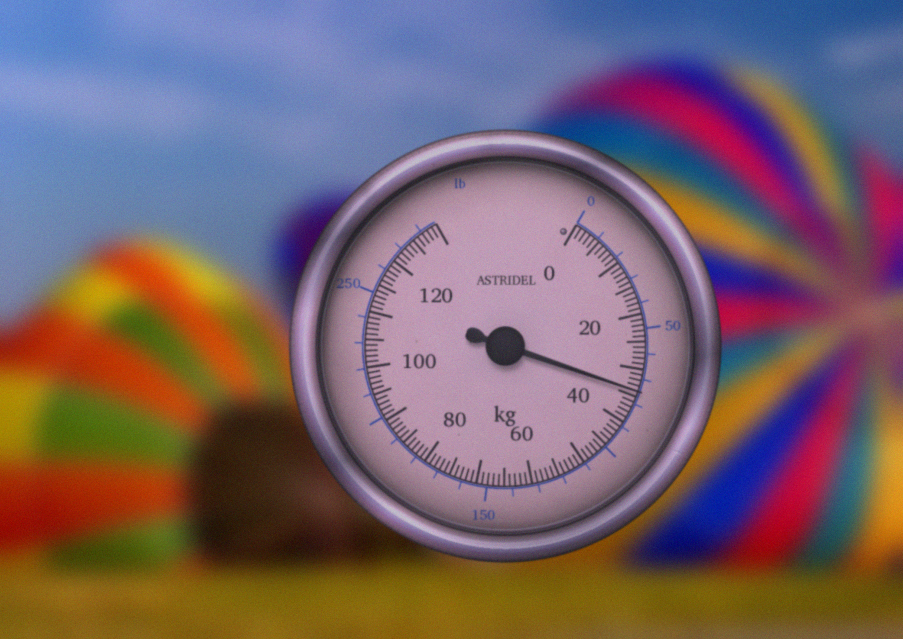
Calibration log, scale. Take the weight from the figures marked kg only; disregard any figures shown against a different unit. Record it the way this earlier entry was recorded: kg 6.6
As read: kg 34
